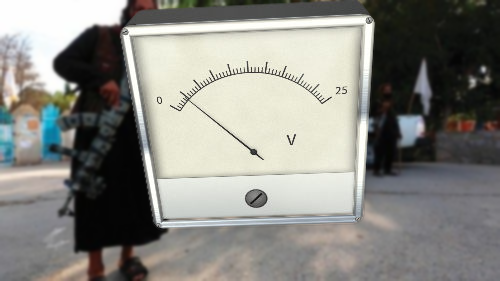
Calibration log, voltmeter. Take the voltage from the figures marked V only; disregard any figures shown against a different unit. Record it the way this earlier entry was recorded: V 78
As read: V 2.5
